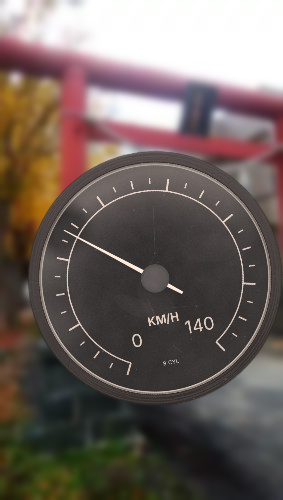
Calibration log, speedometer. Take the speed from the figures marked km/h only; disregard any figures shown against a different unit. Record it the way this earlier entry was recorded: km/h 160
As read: km/h 47.5
